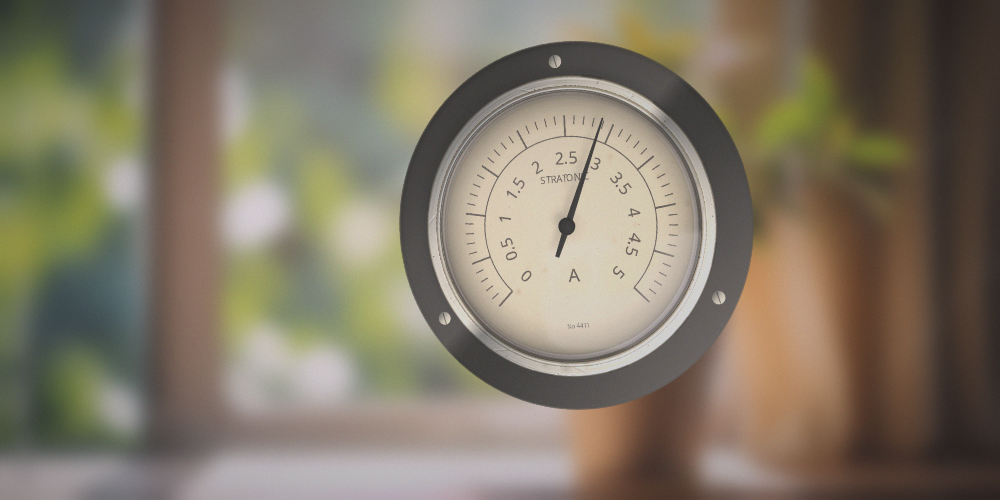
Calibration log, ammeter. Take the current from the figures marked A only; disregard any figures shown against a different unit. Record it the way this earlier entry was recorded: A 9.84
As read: A 2.9
